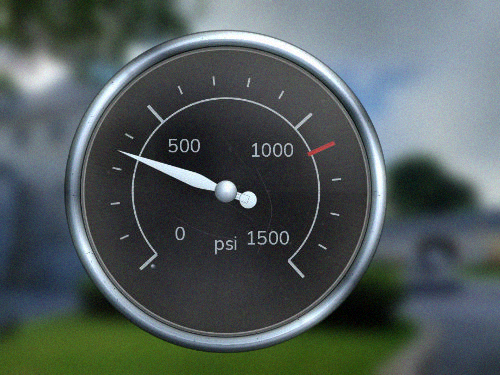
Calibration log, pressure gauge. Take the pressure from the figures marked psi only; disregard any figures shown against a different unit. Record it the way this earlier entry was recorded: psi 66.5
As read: psi 350
